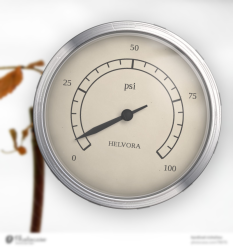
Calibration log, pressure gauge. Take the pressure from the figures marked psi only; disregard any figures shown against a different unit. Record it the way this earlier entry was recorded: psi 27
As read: psi 5
